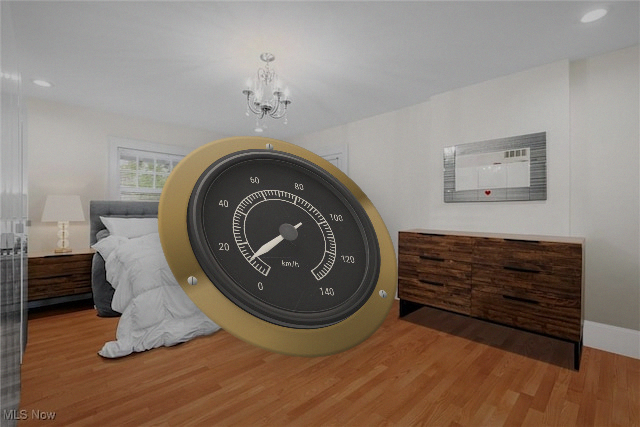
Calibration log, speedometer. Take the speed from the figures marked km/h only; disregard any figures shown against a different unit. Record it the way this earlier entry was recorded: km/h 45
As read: km/h 10
